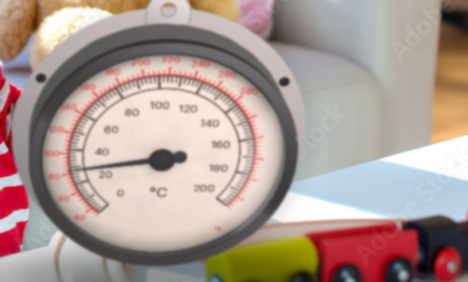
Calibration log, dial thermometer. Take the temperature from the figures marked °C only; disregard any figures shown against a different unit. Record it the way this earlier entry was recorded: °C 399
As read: °C 30
